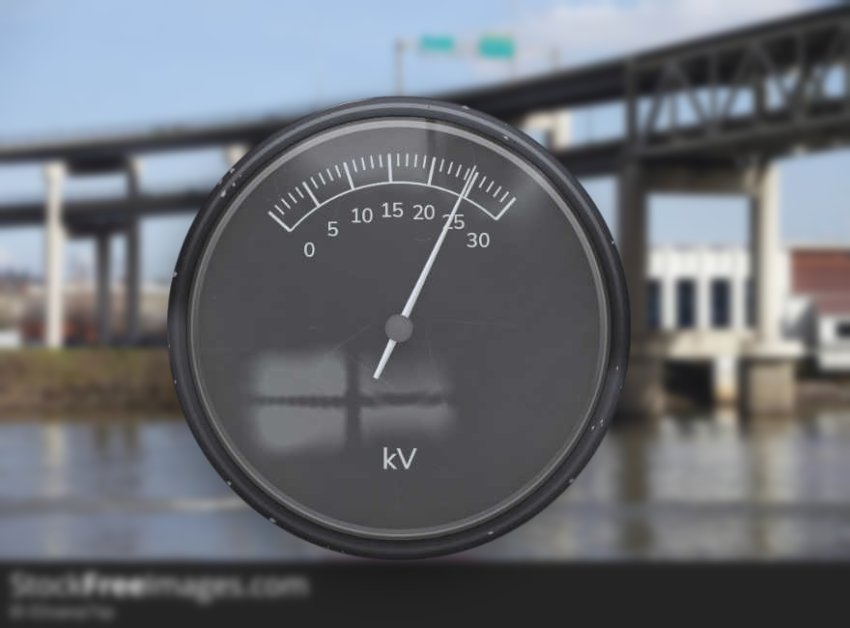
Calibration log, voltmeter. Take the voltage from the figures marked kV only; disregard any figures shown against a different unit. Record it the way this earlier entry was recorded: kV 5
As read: kV 24.5
